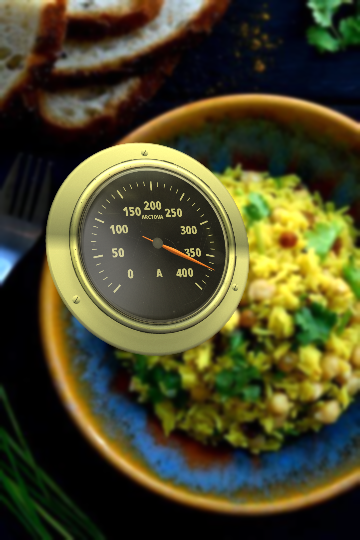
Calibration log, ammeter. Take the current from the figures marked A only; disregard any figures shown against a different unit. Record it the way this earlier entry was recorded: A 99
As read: A 370
